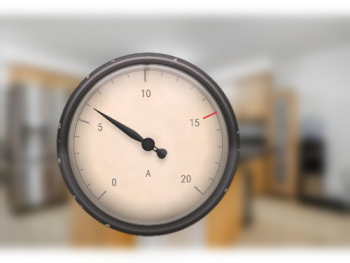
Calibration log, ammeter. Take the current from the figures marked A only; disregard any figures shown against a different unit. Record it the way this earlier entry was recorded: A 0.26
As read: A 6
